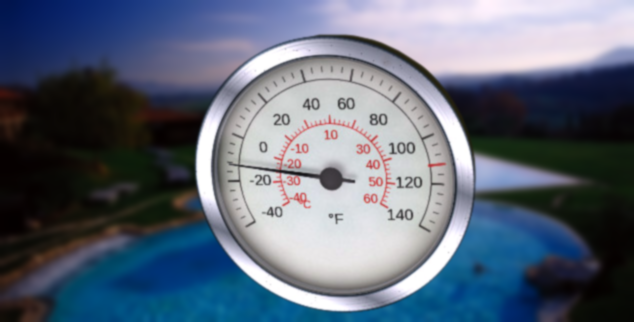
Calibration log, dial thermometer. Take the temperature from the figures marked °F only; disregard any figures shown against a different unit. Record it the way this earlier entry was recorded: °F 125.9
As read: °F -12
